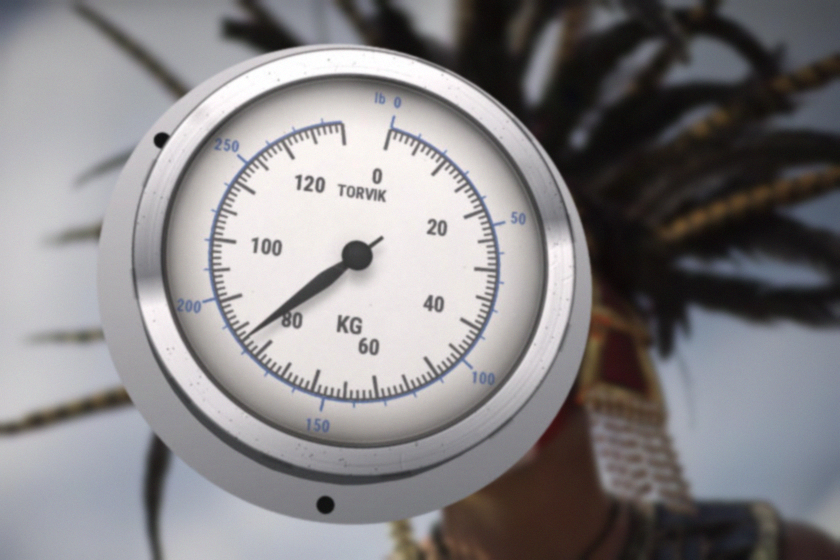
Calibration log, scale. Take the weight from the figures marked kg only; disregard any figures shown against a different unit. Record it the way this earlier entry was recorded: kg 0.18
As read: kg 83
